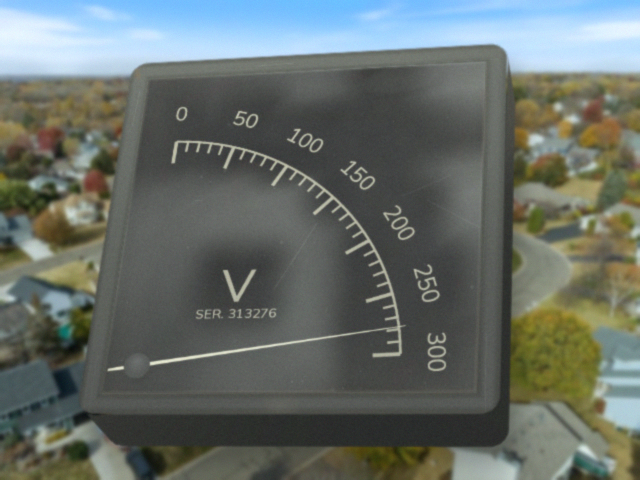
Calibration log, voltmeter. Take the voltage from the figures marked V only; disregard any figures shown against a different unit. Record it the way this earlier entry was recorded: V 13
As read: V 280
